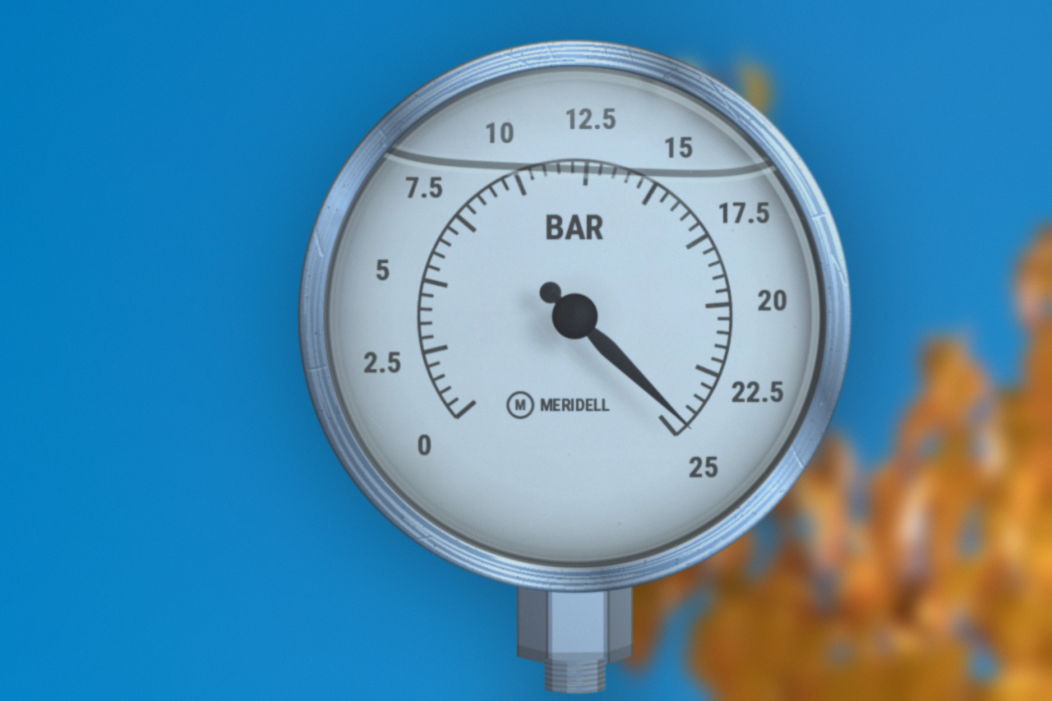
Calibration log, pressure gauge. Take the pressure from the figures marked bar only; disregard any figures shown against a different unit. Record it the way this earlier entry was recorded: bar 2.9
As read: bar 24.5
